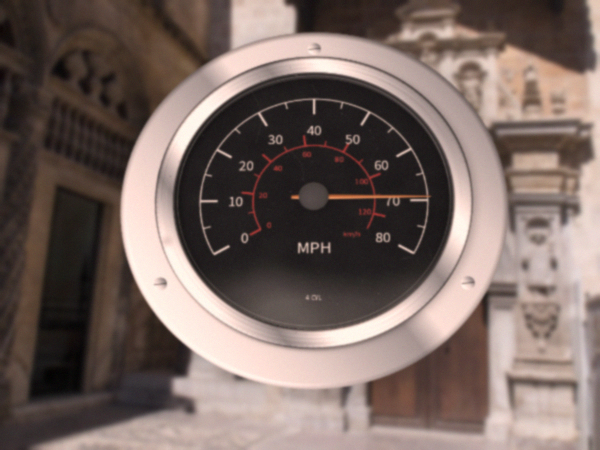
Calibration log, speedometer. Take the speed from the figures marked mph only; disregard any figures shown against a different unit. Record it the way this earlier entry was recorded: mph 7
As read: mph 70
